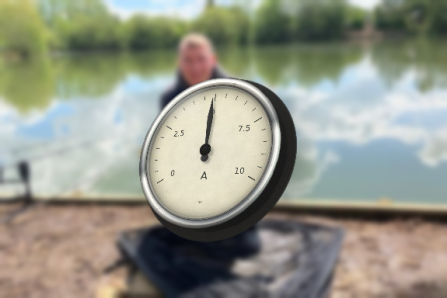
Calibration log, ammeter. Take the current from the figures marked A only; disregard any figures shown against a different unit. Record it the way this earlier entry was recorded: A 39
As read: A 5
